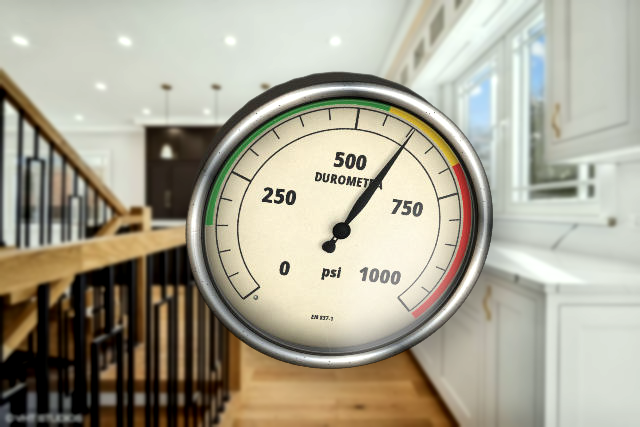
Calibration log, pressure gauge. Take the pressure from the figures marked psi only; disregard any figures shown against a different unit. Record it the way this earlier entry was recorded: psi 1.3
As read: psi 600
